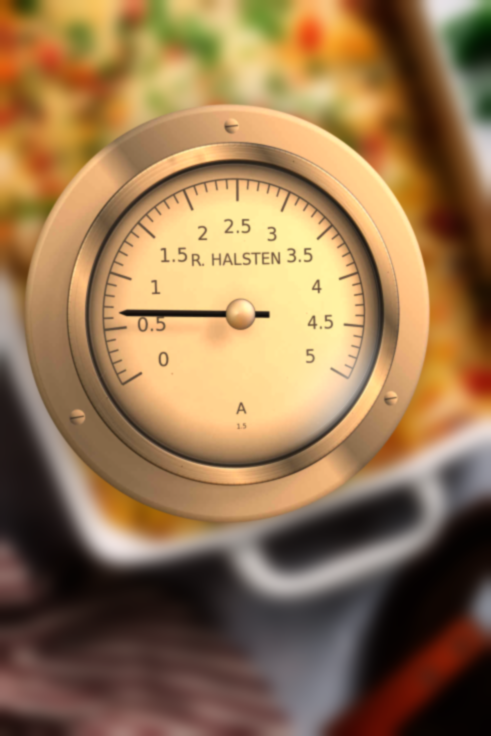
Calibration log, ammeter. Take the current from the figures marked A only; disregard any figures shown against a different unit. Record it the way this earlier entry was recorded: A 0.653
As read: A 0.65
